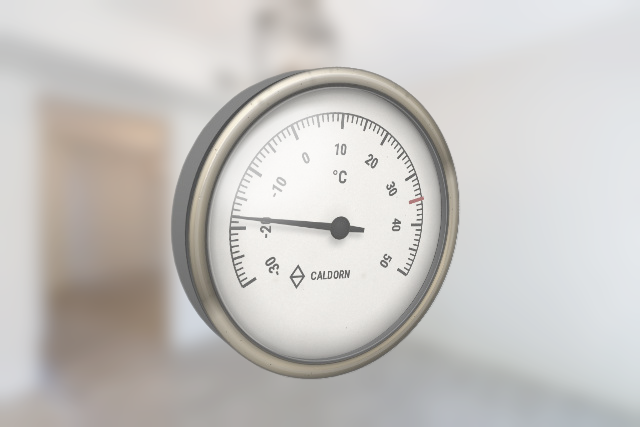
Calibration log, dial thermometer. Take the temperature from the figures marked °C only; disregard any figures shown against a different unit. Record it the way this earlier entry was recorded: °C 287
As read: °C -18
